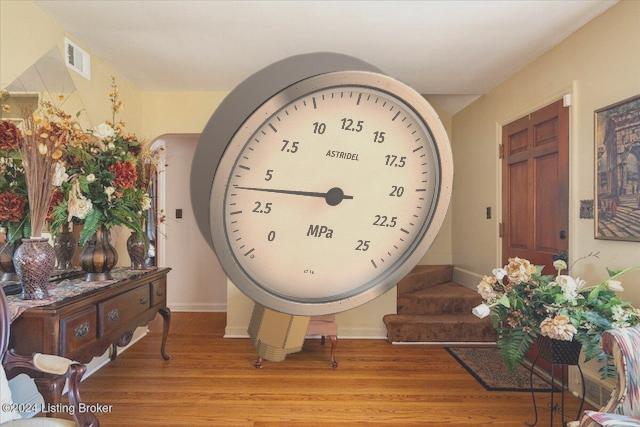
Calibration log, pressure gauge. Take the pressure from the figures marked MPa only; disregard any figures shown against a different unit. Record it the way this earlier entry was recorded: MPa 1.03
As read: MPa 4
